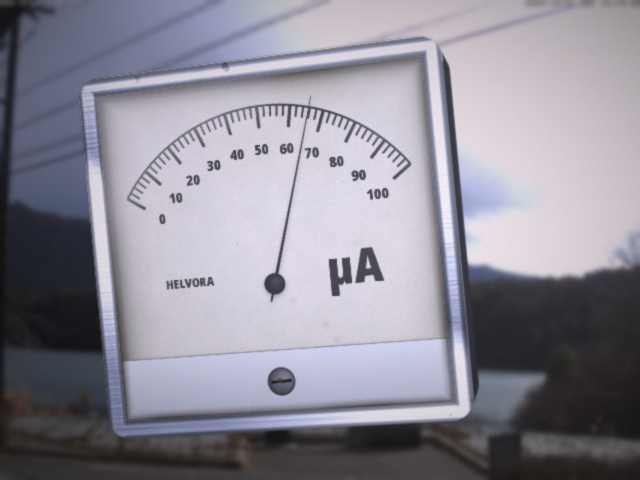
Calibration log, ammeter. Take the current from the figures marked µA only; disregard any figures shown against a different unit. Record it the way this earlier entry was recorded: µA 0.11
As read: µA 66
